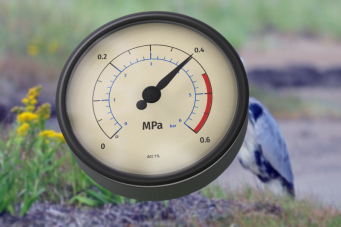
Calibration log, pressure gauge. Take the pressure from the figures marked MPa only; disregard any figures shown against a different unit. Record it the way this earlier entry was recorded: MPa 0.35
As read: MPa 0.4
